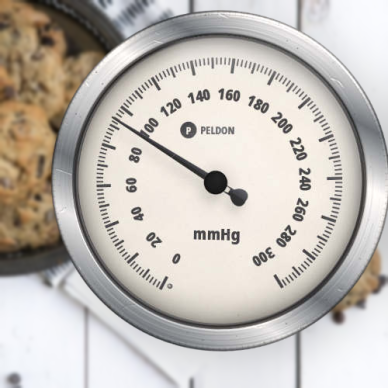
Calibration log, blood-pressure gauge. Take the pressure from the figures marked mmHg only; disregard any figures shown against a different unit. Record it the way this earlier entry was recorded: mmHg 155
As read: mmHg 94
